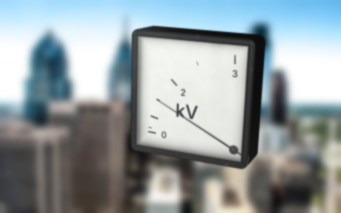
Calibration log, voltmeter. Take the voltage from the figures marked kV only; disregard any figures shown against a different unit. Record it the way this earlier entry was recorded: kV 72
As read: kV 1.5
